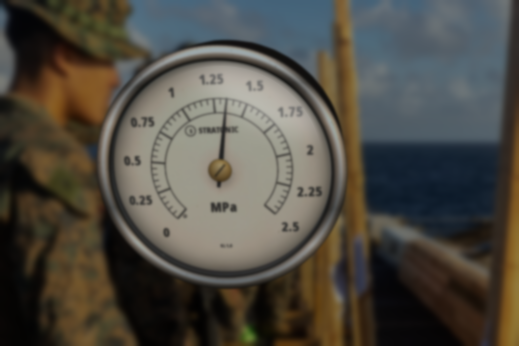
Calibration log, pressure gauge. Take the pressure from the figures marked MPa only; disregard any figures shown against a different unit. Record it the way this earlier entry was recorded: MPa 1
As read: MPa 1.35
